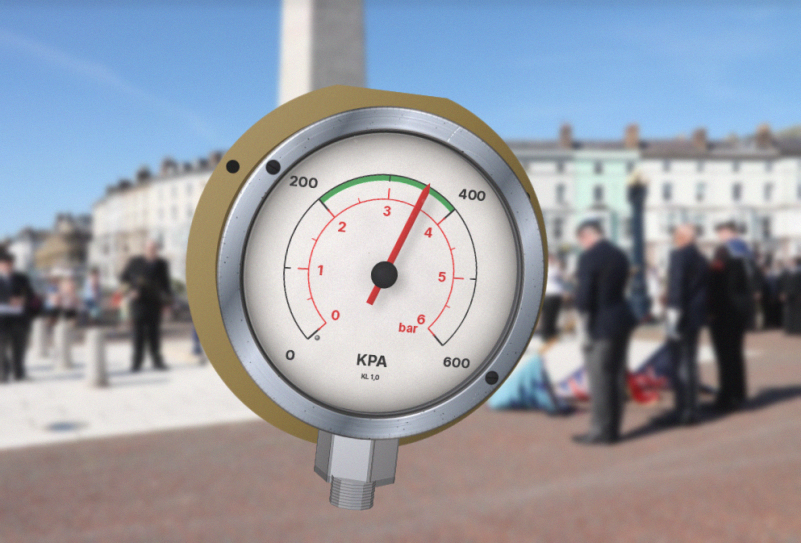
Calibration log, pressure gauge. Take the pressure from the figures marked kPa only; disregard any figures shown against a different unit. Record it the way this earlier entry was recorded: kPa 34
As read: kPa 350
